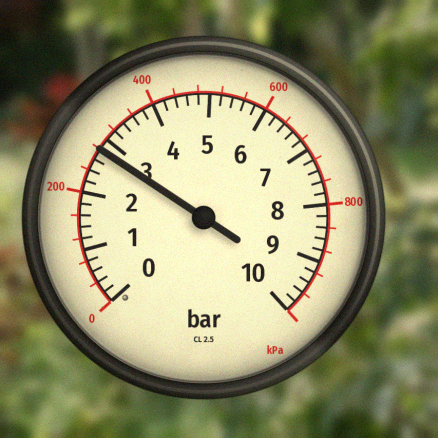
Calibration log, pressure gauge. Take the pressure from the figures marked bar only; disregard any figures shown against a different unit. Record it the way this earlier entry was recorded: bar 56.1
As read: bar 2.8
